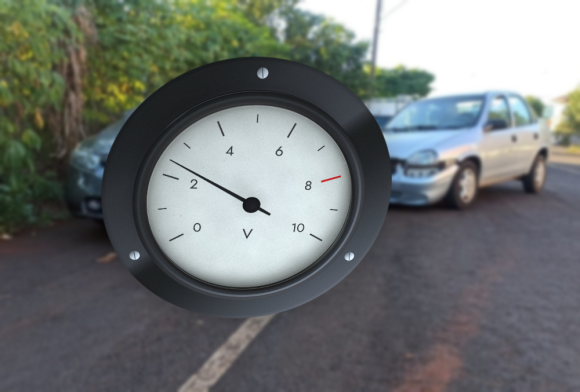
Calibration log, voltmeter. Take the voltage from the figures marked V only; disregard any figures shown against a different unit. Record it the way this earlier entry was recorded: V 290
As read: V 2.5
